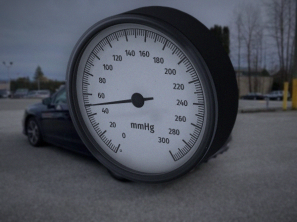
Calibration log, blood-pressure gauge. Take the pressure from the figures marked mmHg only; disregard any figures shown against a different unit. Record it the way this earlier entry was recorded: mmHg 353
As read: mmHg 50
